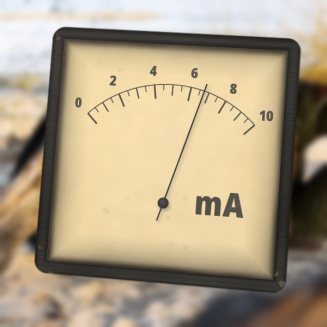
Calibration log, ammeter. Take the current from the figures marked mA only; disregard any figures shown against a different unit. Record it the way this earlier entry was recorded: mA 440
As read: mA 6.75
